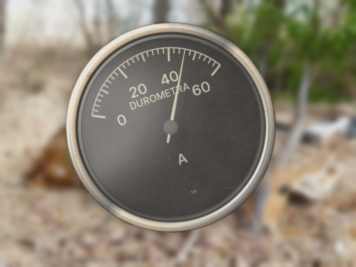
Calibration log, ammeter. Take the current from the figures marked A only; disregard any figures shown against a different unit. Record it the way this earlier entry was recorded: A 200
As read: A 46
